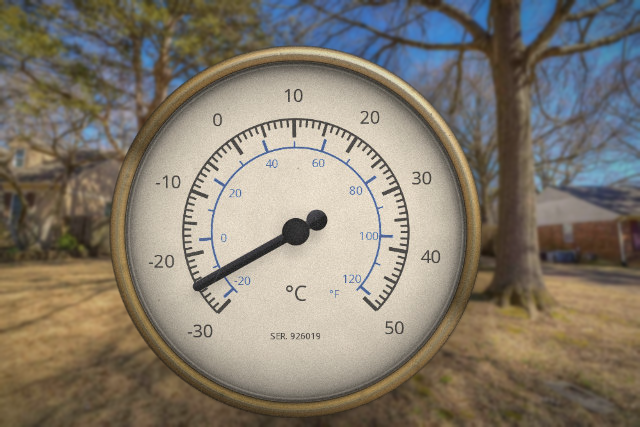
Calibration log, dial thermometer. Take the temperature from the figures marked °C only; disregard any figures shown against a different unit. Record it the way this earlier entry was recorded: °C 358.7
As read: °C -25
